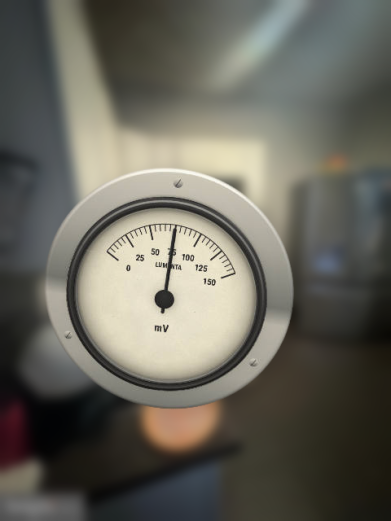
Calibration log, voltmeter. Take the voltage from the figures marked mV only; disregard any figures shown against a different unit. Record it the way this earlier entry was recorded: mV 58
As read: mV 75
